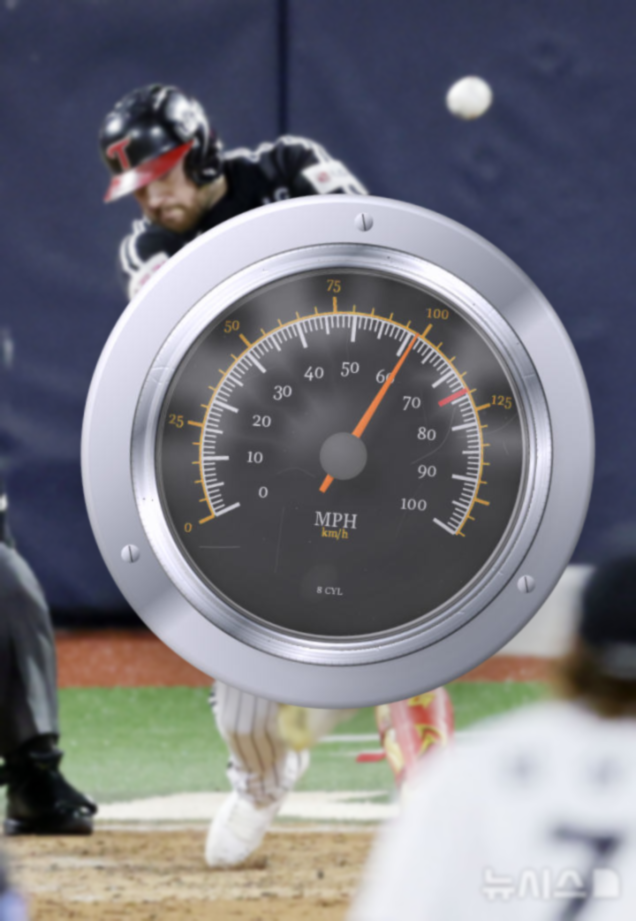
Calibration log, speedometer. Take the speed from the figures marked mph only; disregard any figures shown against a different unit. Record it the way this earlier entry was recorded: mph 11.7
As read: mph 61
